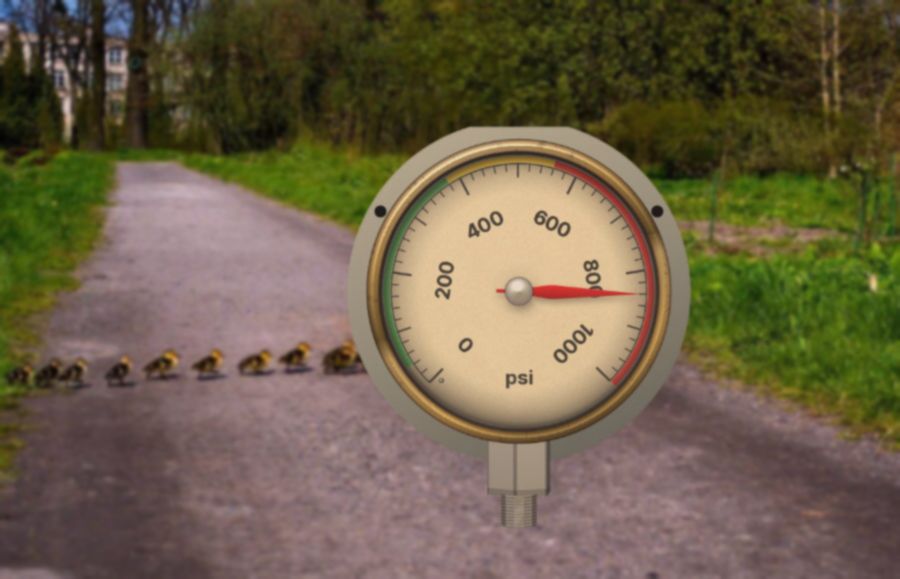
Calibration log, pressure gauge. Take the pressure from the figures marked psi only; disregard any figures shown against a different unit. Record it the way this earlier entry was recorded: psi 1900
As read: psi 840
